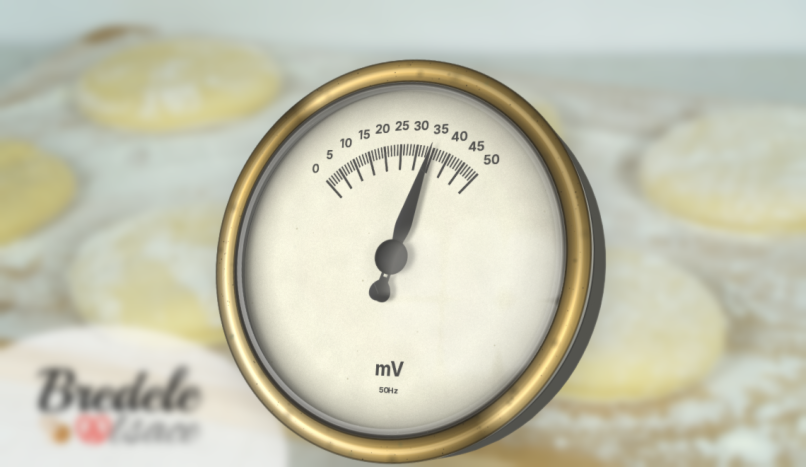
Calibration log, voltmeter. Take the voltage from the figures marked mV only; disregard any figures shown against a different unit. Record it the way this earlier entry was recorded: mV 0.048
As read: mV 35
